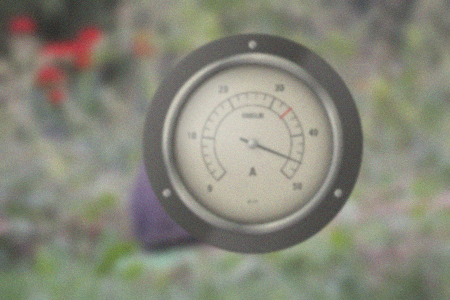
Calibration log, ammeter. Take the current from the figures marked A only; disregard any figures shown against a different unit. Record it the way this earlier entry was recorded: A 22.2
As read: A 46
